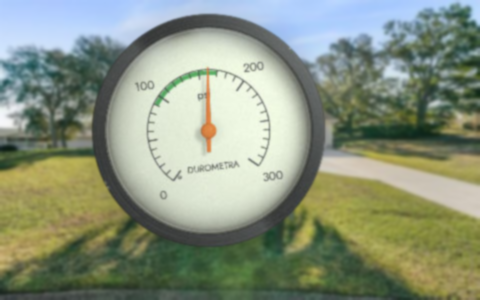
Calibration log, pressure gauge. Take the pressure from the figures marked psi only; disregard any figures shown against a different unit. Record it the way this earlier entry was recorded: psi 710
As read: psi 160
